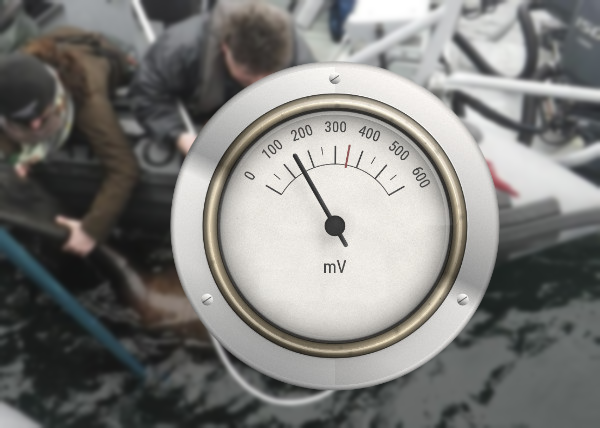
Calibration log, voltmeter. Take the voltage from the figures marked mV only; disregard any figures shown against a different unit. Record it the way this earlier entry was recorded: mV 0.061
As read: mV 150
